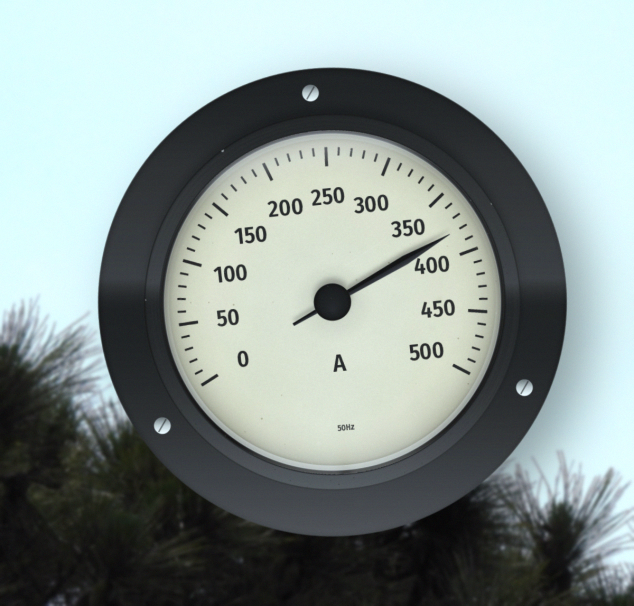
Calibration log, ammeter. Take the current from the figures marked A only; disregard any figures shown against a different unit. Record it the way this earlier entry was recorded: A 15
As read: A 380
